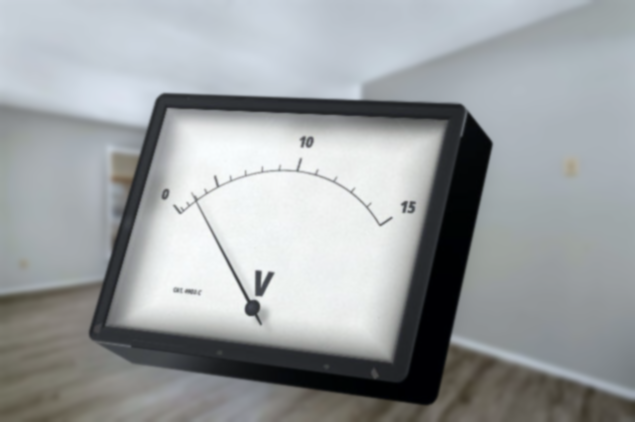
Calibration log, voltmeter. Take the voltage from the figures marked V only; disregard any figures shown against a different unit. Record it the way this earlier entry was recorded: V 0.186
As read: V 3
